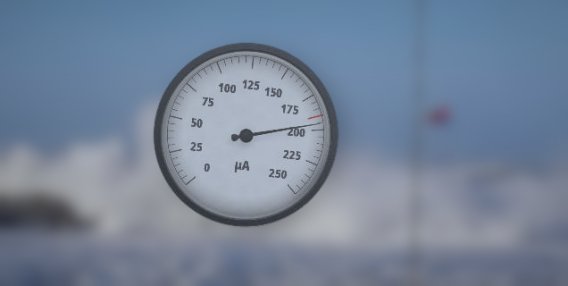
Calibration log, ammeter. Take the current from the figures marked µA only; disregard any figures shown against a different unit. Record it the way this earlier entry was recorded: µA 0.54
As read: µA 195
